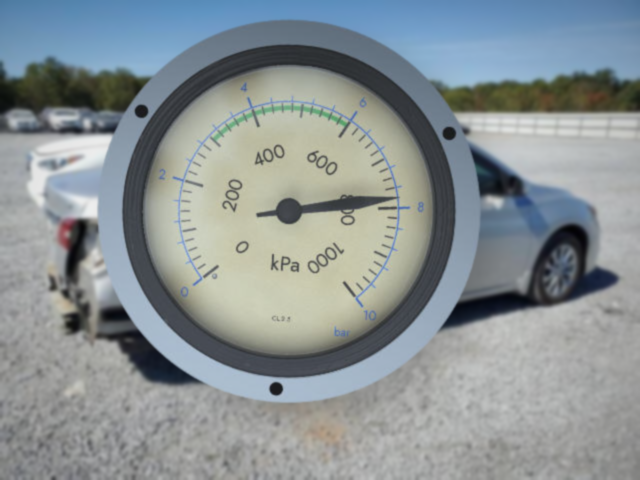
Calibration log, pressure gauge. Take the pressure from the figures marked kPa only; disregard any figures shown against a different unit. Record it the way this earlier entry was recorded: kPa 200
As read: kPa 780
